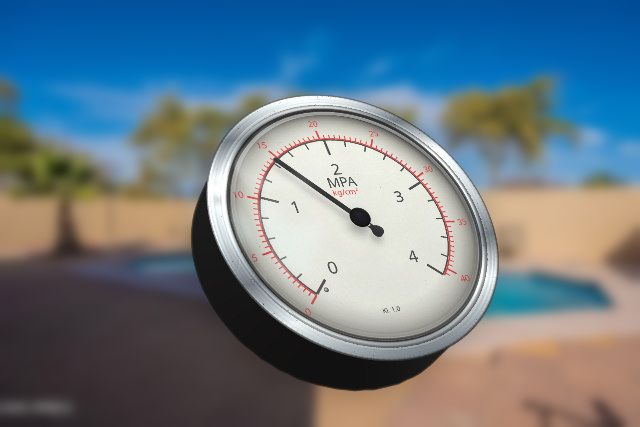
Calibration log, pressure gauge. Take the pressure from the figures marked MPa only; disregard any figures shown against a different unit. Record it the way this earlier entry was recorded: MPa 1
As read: MPa 1.4
